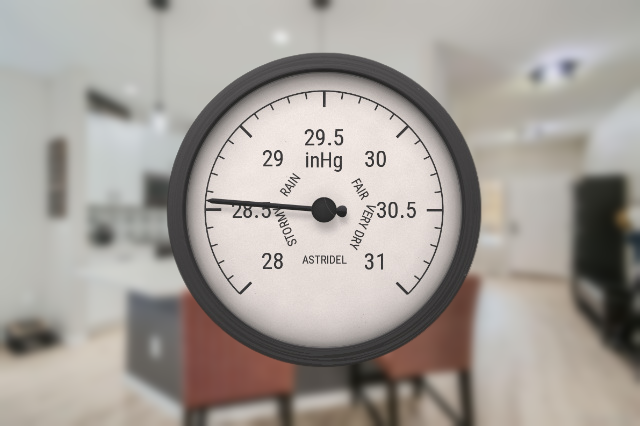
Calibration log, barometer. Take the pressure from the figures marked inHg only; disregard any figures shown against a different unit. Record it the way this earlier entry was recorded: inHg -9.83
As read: inHg 28.55
